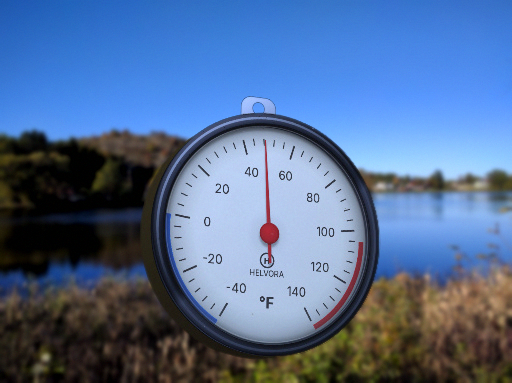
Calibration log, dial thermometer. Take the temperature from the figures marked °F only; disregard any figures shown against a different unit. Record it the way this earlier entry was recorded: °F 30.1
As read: °F 48
